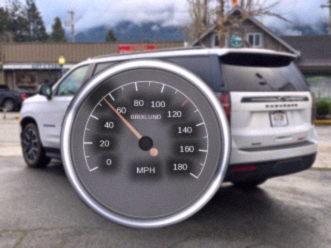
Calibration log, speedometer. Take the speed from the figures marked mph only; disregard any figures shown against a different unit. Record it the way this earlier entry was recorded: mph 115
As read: mph 55
